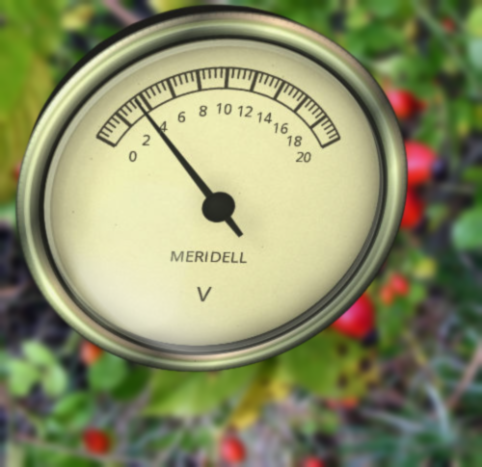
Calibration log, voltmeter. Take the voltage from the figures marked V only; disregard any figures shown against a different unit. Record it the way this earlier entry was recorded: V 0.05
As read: V 3.6
